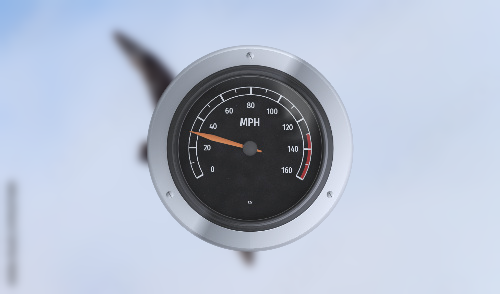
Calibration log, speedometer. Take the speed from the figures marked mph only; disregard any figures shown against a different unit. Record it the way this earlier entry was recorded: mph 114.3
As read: mph 30
